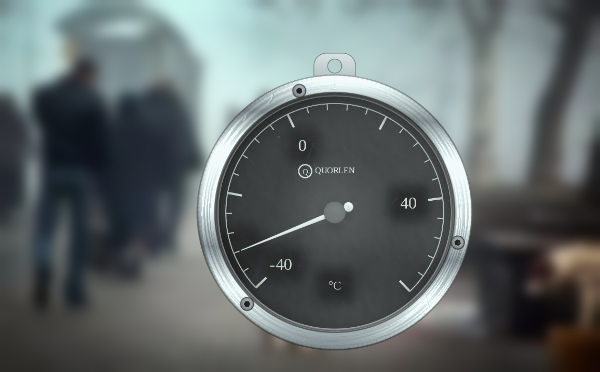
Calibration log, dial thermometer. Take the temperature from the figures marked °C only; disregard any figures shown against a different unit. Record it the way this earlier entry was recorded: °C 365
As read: °C -32
